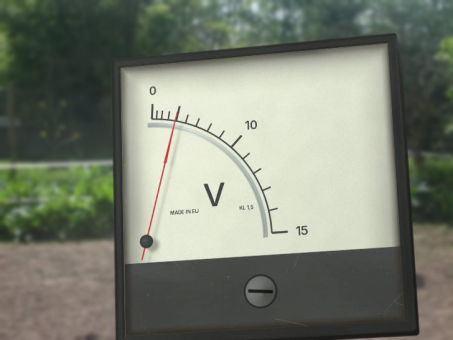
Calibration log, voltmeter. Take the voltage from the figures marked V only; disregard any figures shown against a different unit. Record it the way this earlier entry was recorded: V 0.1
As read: V 5
